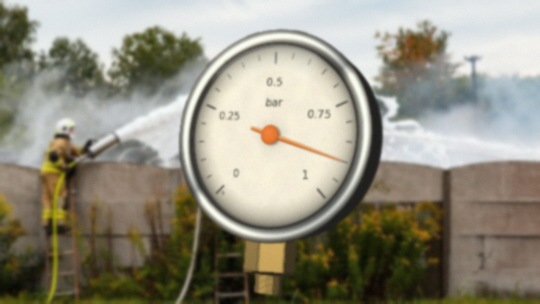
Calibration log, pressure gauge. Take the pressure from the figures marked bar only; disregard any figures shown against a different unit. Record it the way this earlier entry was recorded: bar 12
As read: bar 0.9
